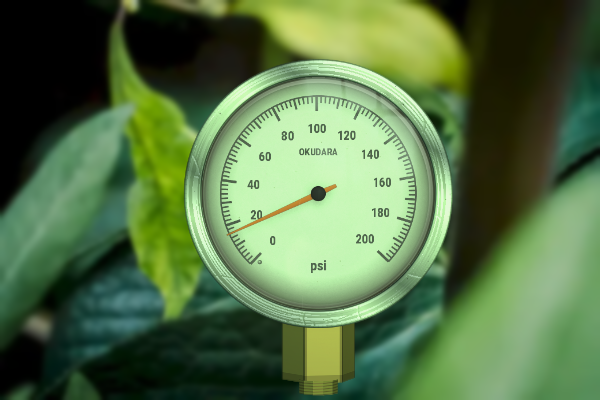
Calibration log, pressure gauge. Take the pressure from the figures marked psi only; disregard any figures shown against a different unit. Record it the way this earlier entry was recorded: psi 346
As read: psi 16
